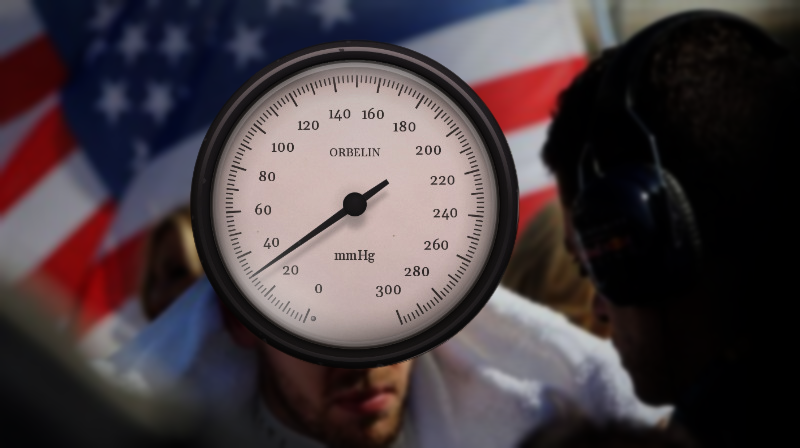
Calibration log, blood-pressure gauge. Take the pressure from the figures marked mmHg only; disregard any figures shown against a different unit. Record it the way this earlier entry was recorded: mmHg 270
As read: mmHg 30
